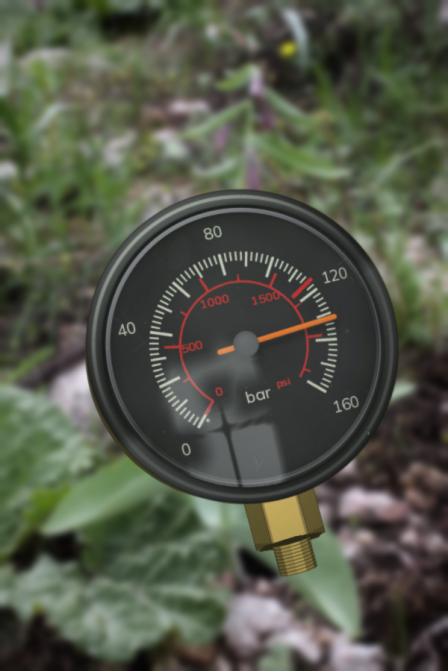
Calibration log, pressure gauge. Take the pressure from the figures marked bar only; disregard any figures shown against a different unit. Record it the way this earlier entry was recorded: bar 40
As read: bar 132
